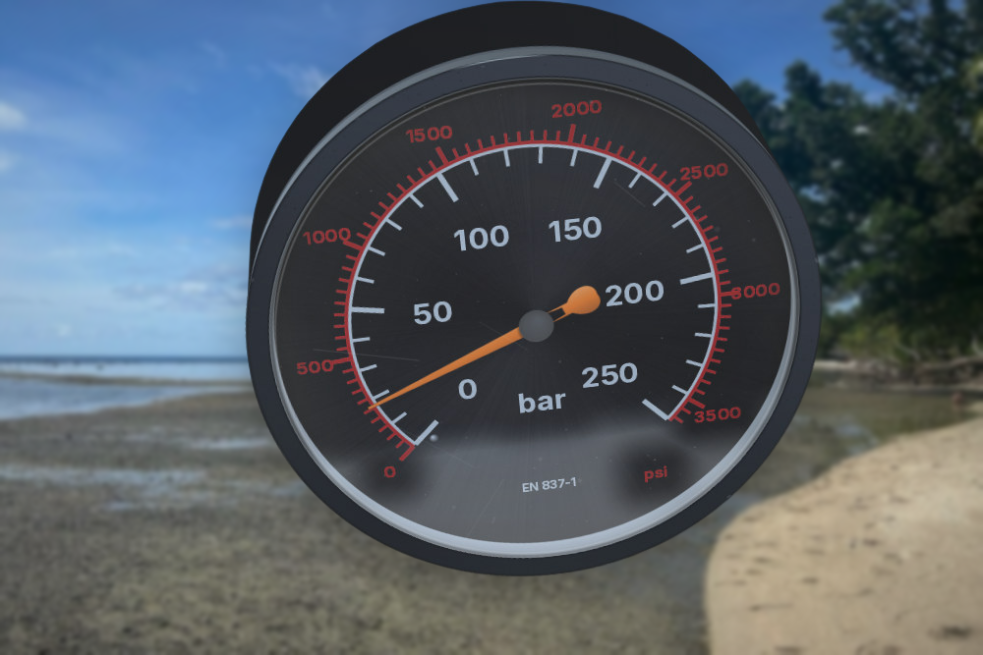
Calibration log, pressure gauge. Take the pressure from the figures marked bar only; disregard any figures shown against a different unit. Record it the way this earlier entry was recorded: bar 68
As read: bar 20
